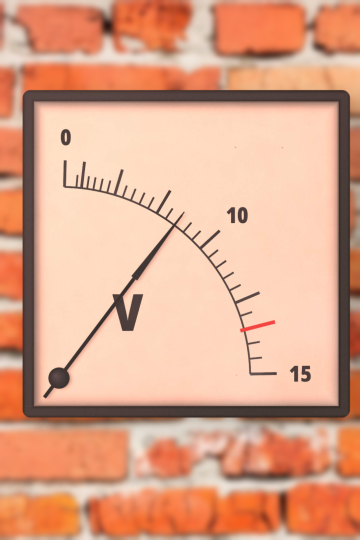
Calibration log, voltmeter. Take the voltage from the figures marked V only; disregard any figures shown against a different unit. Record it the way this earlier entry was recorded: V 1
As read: V 8.5
